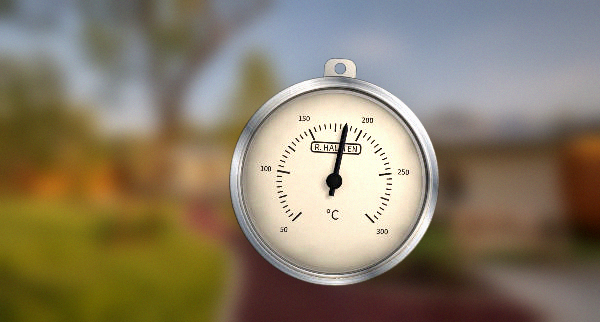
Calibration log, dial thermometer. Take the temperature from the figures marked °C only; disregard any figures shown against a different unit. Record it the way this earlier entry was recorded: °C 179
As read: °C 185
